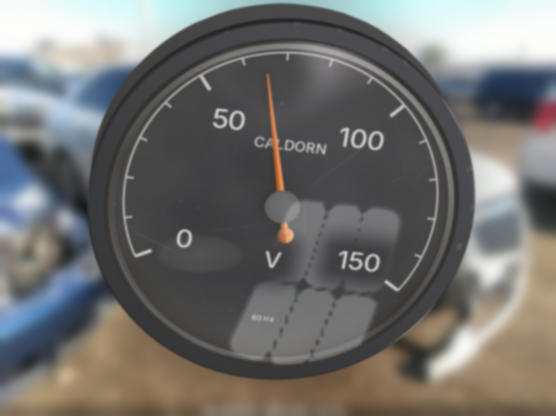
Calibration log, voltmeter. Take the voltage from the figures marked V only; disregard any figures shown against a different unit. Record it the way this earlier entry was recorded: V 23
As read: V 65
